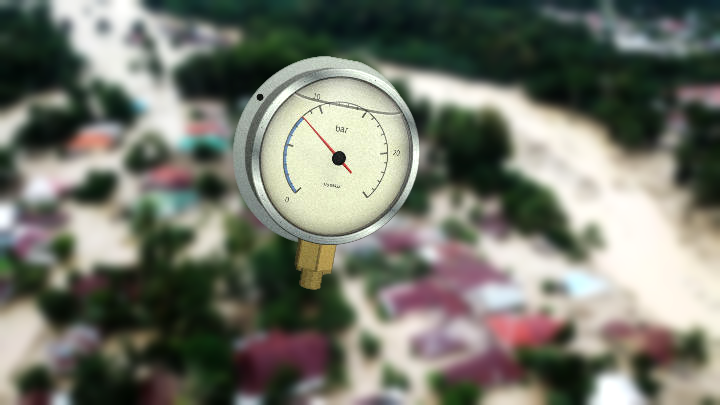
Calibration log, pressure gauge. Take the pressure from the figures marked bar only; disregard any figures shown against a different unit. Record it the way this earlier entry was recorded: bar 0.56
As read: bar 8
